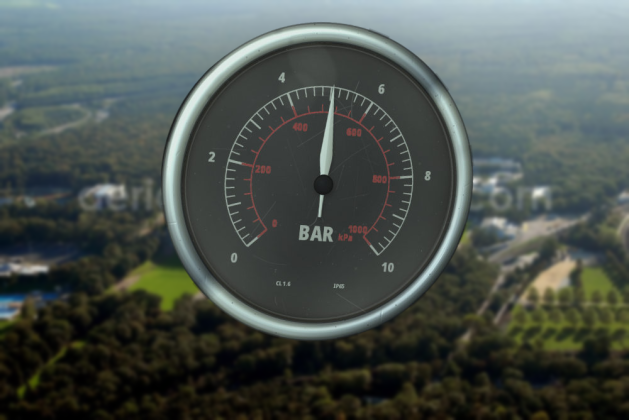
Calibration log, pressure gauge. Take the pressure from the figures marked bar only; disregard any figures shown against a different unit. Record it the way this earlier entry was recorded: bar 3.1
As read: bar 5
